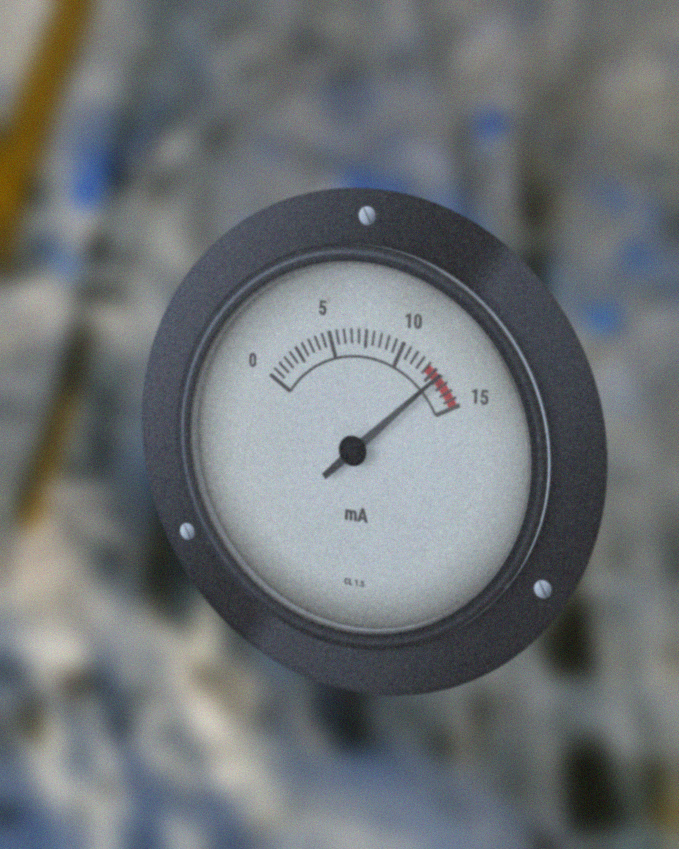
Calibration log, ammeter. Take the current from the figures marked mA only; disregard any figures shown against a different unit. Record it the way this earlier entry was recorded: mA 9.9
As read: mA 13
